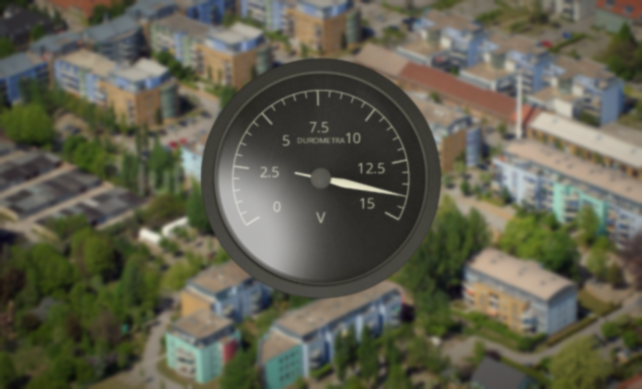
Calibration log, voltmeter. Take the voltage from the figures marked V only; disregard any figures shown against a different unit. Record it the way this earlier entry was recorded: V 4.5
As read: V 14
